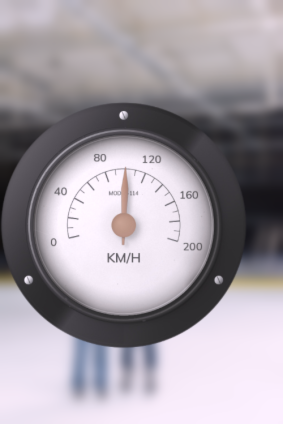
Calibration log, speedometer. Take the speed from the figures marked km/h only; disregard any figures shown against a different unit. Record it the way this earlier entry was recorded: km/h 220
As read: km/h 100
